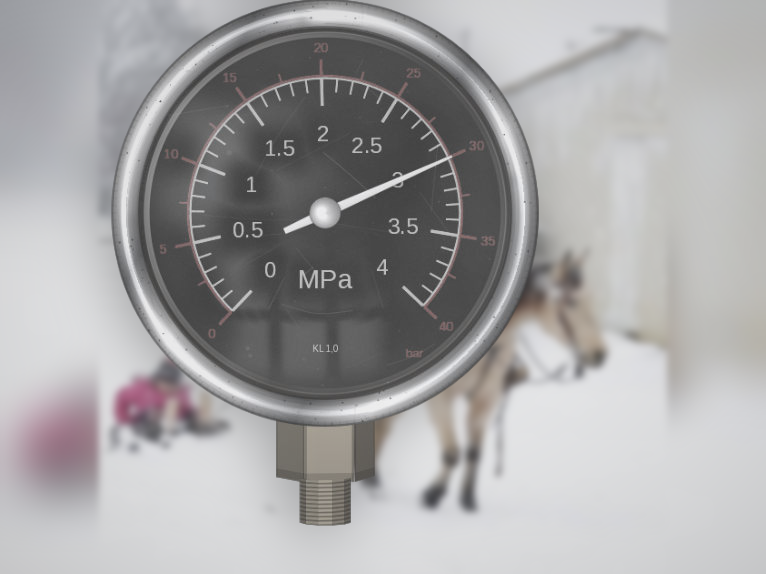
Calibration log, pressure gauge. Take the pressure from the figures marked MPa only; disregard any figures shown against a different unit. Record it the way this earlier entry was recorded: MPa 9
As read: MPa 3
